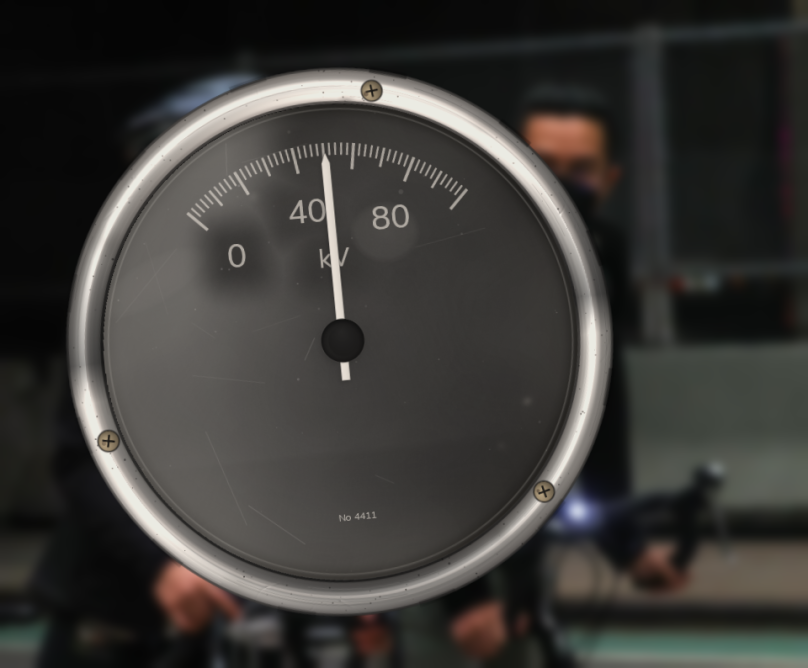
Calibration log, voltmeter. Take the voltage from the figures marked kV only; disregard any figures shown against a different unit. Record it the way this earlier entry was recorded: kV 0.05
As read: kV 50
